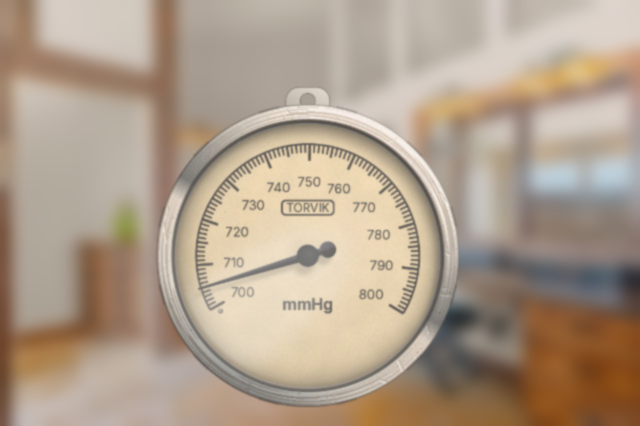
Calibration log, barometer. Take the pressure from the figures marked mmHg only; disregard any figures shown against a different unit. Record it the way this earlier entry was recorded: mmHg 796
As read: mmHg 705
